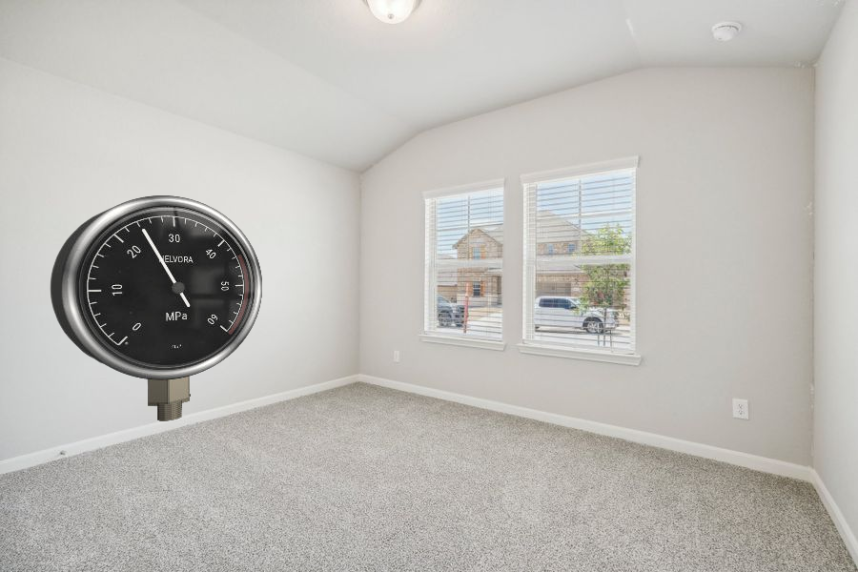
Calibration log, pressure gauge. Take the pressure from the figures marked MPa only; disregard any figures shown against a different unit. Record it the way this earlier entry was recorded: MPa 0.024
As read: MPa 24
